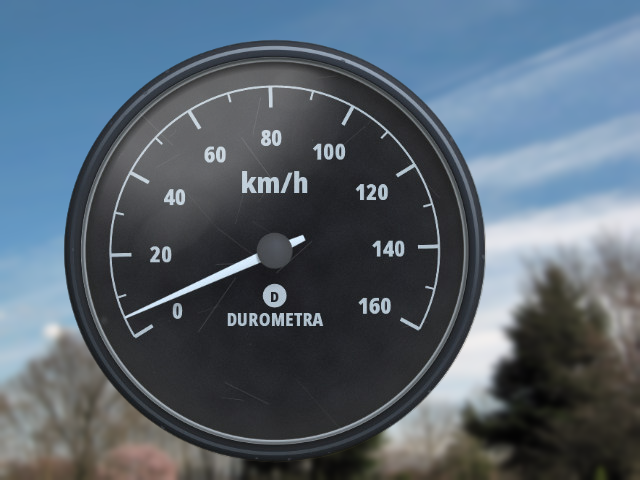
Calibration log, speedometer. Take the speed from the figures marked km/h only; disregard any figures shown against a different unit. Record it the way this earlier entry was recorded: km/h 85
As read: km/h 5
